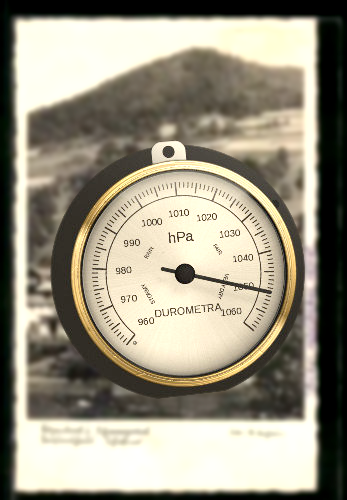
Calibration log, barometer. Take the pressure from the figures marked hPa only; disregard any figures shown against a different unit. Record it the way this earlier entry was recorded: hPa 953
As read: hPa 1050
